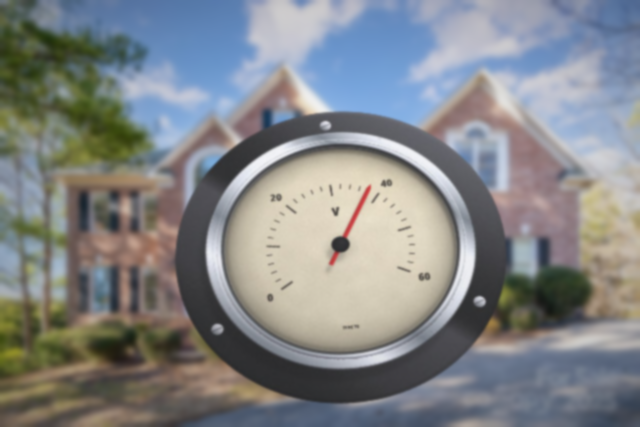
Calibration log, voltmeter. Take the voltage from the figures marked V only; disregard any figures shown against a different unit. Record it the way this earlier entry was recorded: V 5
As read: V 38
